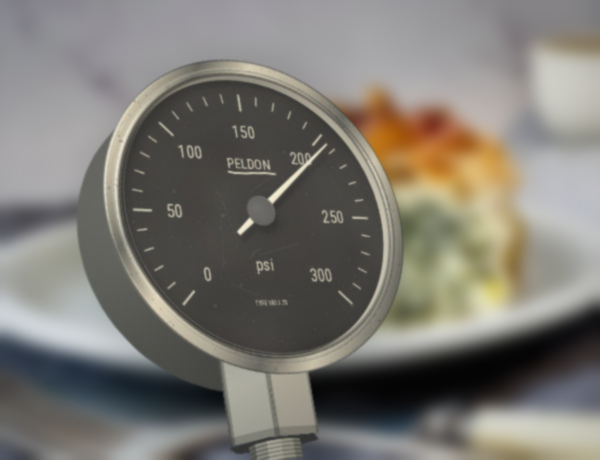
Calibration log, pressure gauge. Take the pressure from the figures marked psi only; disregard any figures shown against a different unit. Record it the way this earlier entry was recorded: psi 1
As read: psi 205
